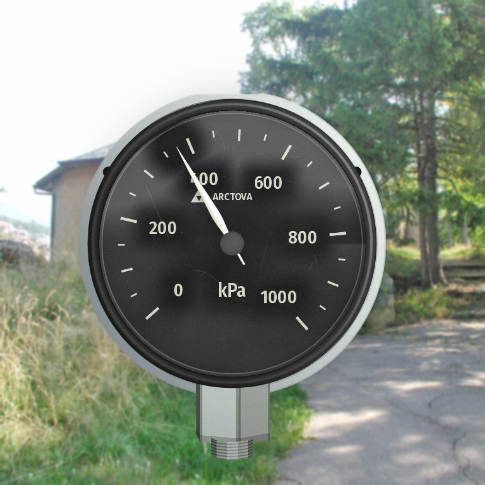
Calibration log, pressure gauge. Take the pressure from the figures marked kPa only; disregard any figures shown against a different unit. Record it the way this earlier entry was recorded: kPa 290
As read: kPa 375
